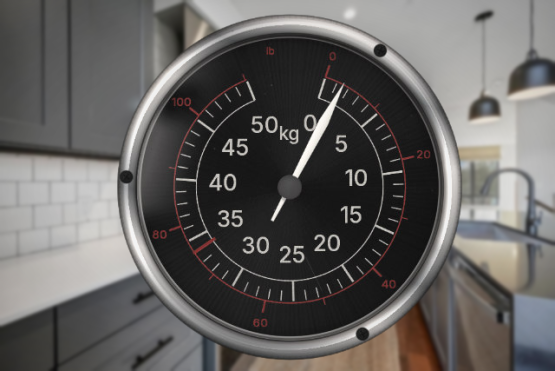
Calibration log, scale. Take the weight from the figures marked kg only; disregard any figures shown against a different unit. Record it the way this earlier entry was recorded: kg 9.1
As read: kg 1.5
